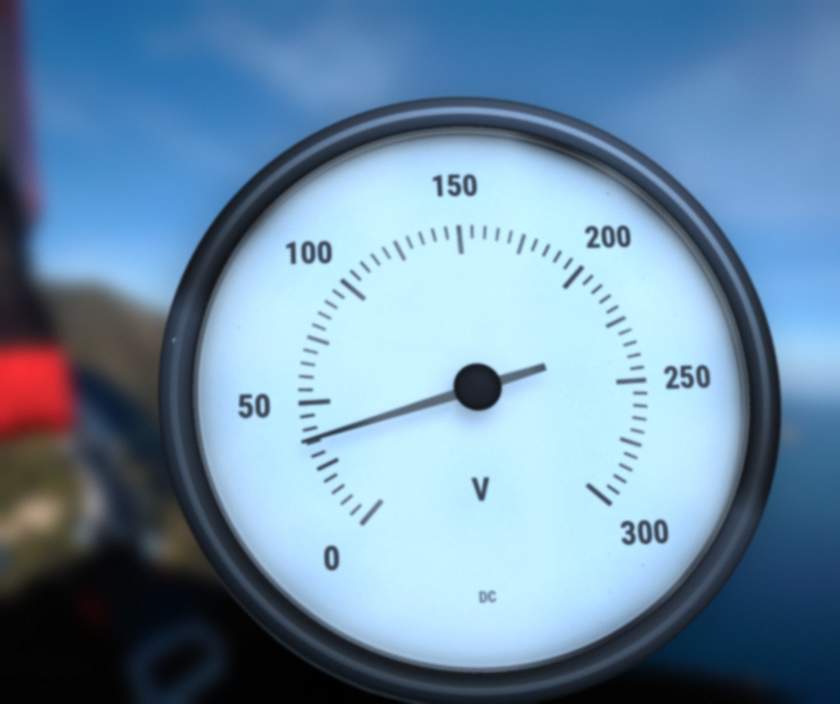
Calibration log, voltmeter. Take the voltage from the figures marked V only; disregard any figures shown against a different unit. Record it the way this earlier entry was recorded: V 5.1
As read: V 35
